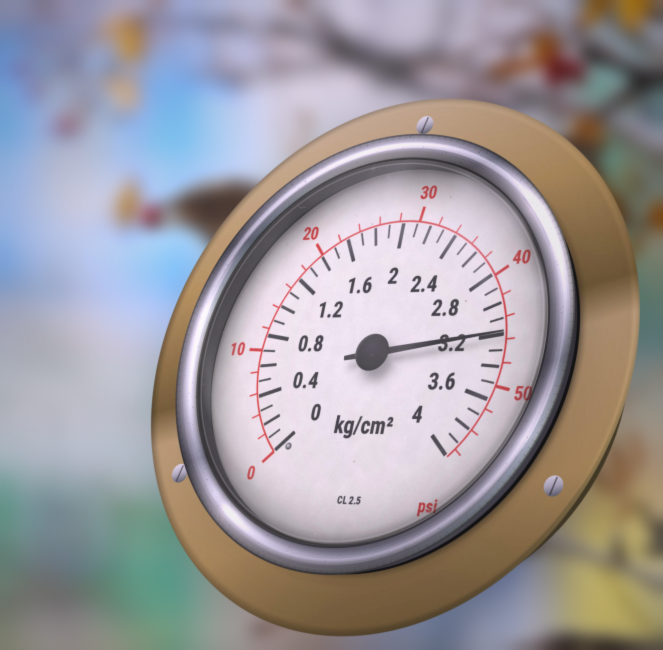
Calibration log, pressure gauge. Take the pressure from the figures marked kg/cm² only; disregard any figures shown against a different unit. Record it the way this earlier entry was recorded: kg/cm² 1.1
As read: kg/cm² 3.2
